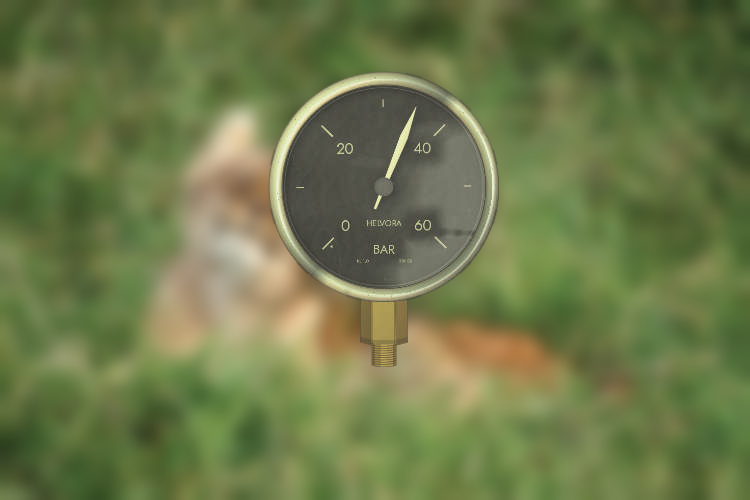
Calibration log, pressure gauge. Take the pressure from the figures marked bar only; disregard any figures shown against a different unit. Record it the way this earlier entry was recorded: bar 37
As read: bar 35
